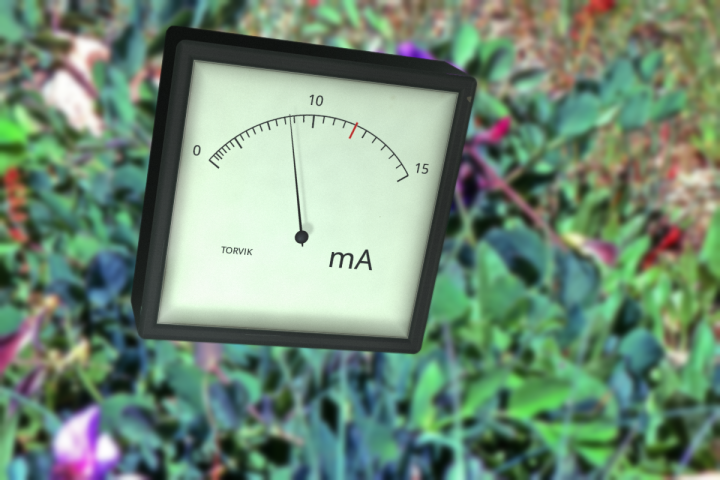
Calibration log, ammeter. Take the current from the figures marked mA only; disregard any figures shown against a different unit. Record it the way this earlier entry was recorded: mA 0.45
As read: mA 8.75
